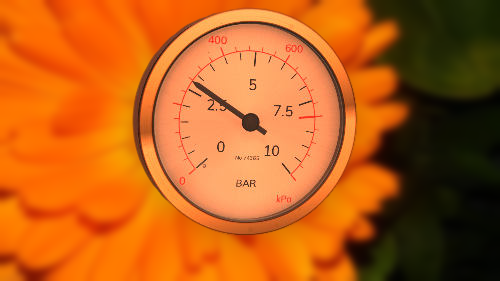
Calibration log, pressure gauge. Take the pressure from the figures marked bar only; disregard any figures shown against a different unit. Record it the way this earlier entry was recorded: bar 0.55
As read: bar 2.75
